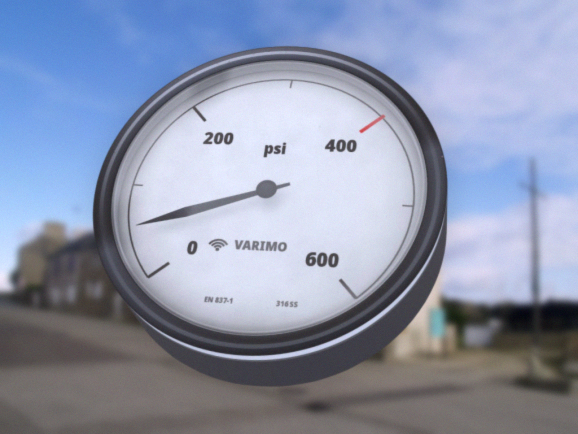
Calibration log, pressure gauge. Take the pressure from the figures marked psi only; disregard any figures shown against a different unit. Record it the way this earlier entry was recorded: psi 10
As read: psi 50
